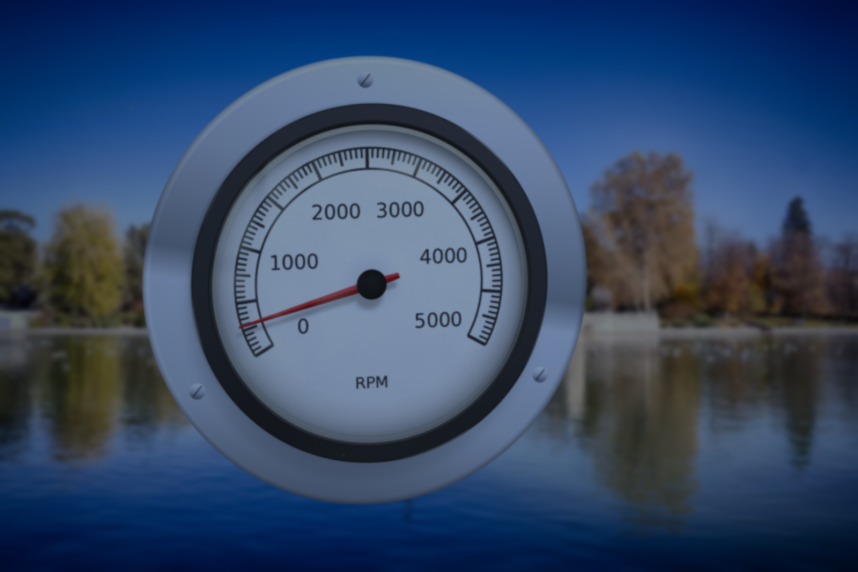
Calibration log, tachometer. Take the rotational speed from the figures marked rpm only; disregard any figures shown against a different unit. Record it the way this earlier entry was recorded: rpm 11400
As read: rpm 300
